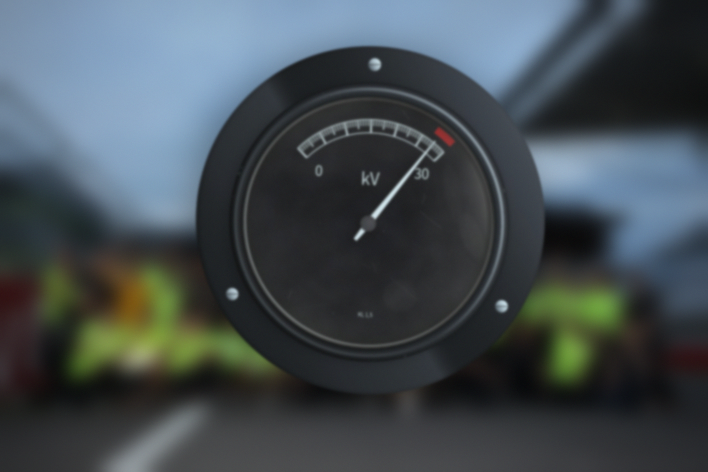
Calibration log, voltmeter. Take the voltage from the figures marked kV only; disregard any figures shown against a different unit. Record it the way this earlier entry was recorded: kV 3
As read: kV 27.5
